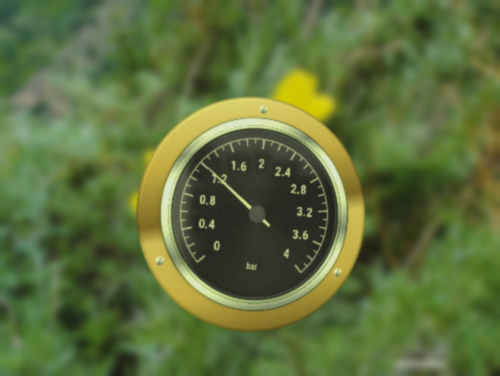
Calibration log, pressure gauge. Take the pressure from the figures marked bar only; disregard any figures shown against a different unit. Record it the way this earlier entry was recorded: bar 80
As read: bar 1.2
